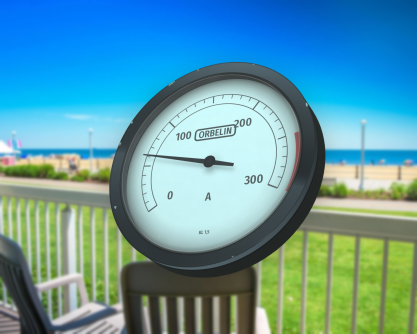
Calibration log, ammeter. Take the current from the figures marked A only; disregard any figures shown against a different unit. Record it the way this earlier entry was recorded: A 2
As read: A 60
